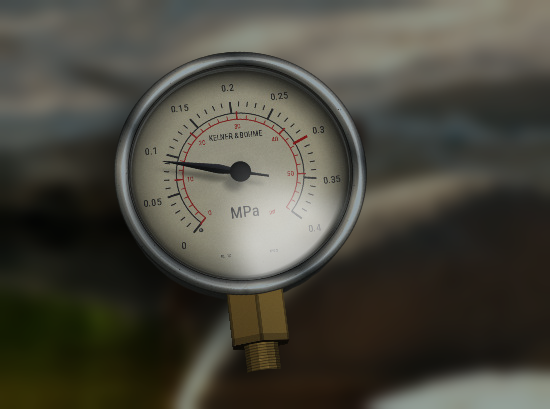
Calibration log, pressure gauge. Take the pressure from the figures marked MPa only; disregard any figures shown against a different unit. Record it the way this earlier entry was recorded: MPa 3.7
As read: MPa 0.09
